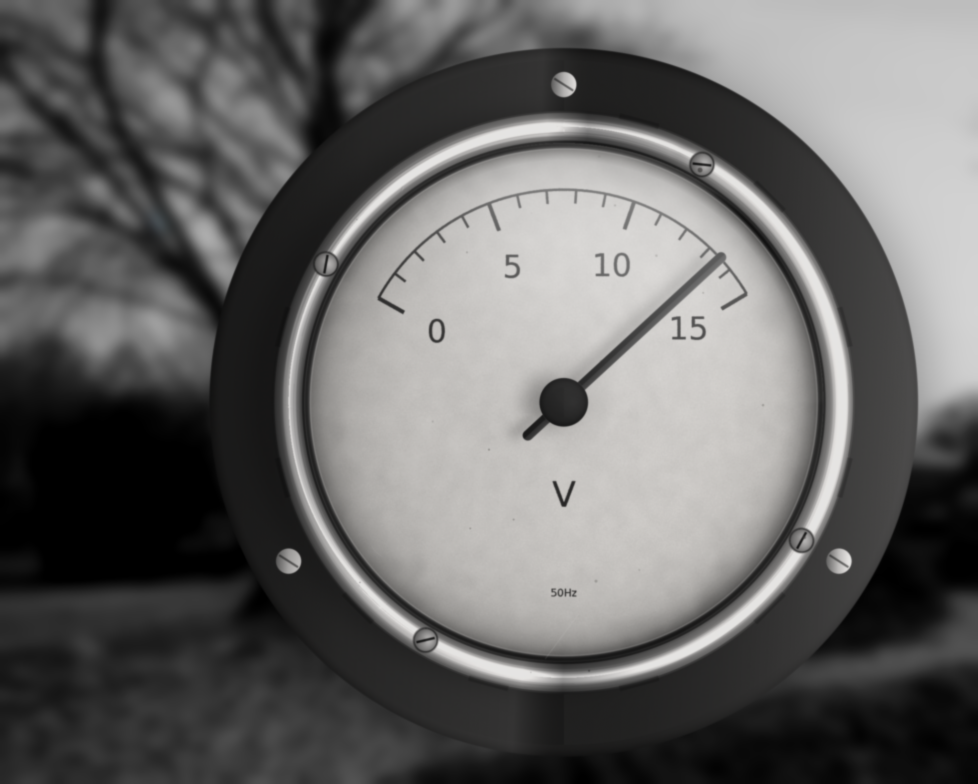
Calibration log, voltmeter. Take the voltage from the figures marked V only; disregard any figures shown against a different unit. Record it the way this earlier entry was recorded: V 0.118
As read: V 13.5
